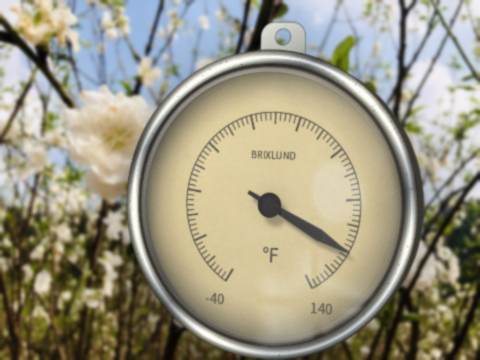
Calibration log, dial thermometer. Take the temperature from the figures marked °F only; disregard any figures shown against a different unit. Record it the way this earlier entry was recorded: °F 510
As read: °F 120
